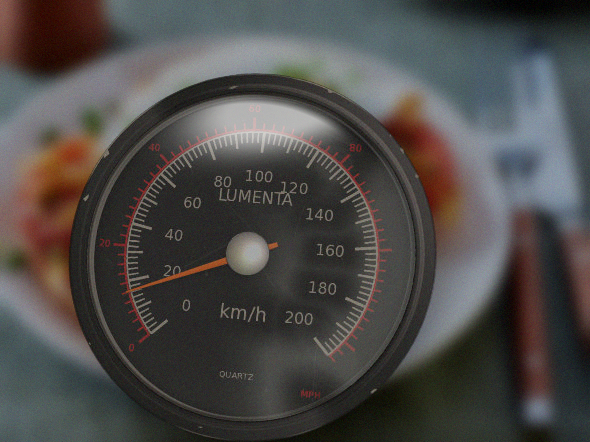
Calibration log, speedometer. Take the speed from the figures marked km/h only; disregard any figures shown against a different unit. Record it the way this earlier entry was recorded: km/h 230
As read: km/h 16
